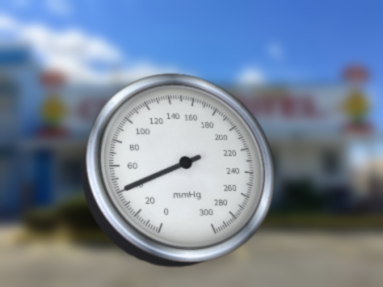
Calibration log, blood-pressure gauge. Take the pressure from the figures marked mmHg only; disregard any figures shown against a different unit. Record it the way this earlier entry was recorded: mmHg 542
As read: mmHg 40
